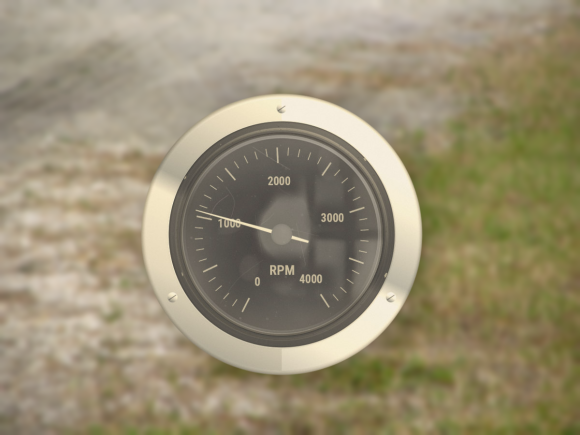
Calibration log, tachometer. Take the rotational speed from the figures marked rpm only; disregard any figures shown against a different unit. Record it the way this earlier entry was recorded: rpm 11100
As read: rpm 1050
